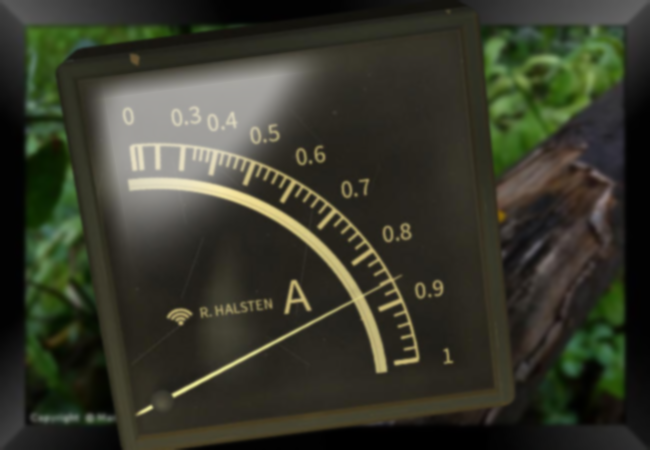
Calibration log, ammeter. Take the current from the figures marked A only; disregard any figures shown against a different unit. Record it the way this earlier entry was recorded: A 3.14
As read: A 0.86
